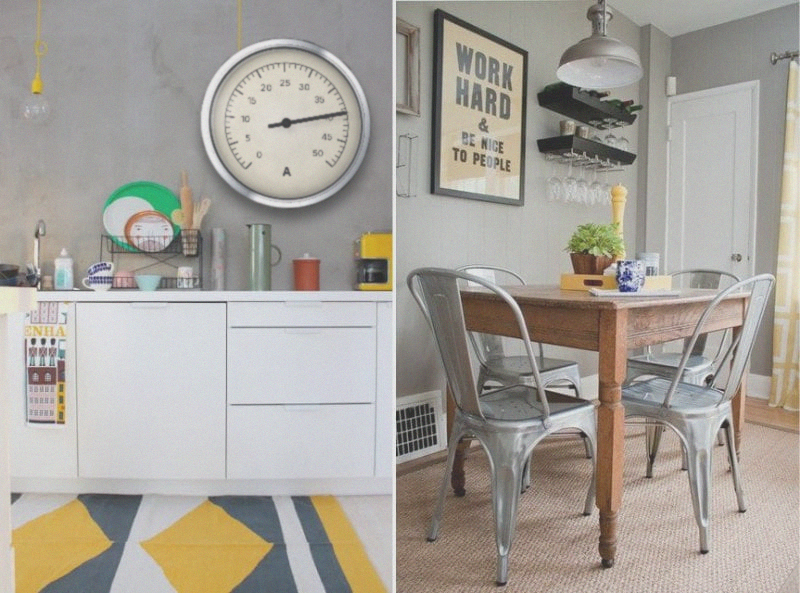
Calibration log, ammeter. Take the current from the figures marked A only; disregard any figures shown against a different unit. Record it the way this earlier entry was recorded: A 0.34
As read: A 40
